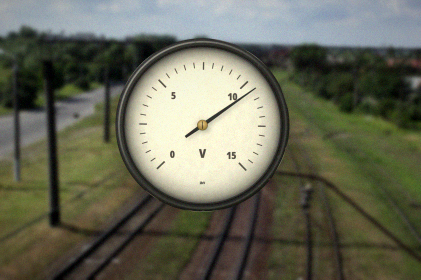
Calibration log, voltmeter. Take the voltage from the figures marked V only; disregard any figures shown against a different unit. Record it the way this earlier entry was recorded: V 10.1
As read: V 10.5
